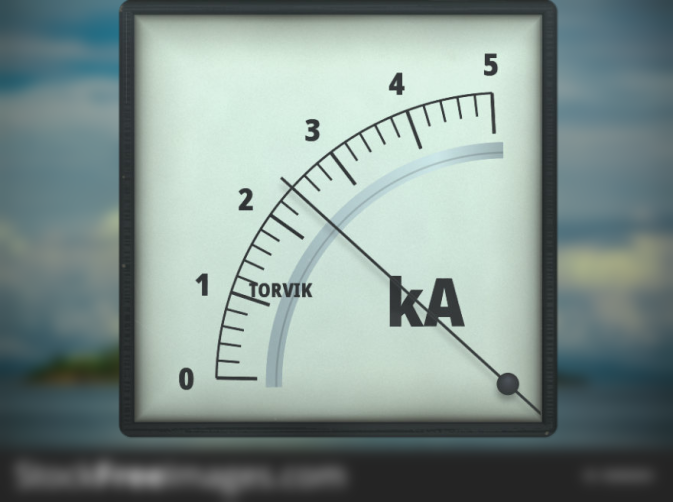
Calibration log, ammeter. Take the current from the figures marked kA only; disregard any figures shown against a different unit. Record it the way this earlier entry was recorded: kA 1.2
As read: kA 2.4
